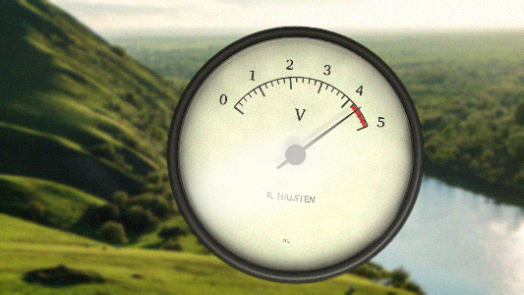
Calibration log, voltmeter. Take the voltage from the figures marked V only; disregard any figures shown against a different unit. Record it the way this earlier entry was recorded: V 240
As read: V 4.4
